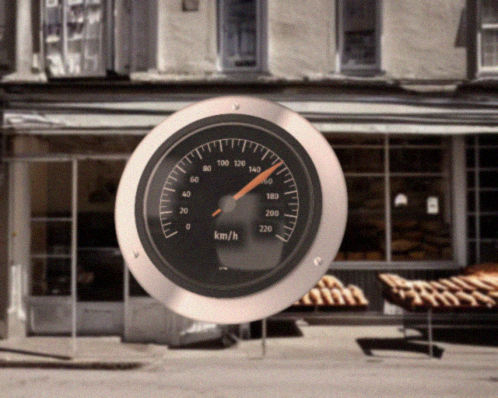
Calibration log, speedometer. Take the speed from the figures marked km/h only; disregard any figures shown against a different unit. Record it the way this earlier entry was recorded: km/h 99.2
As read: km/h 155
